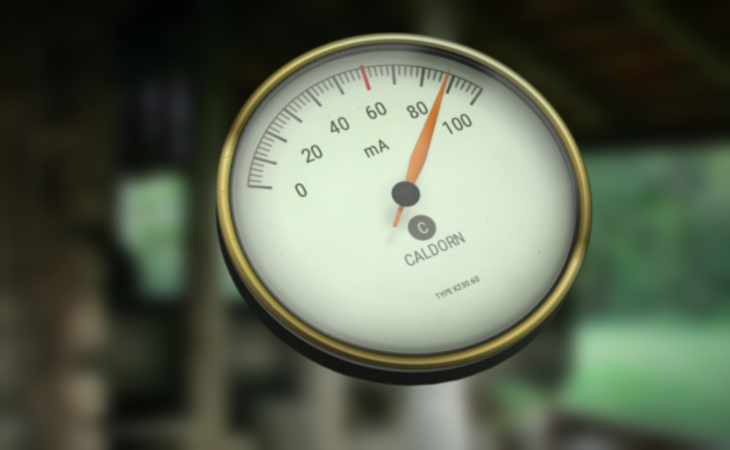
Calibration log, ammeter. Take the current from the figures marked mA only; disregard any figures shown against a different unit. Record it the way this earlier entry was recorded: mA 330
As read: mA 88
